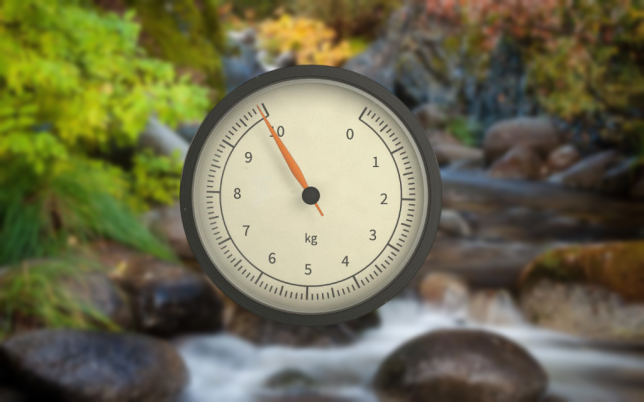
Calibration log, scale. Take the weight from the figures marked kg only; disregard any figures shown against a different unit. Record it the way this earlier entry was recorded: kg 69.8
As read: kg 9.9
